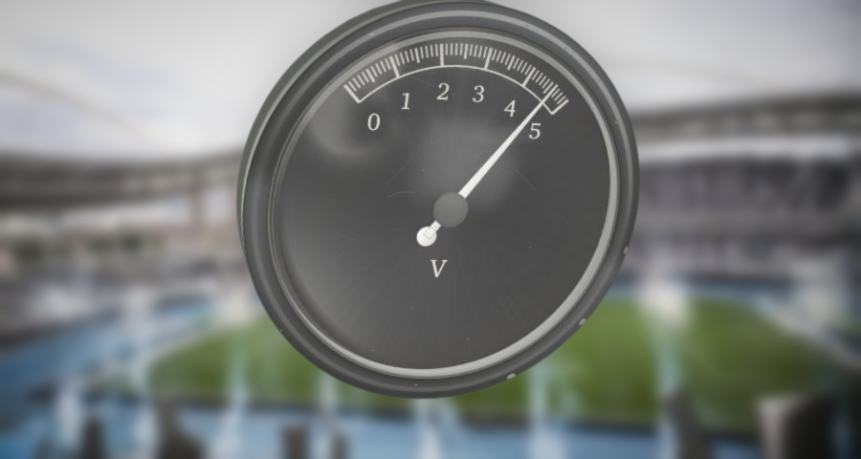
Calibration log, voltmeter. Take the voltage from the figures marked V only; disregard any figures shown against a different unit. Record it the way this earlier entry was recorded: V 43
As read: V 4.5
